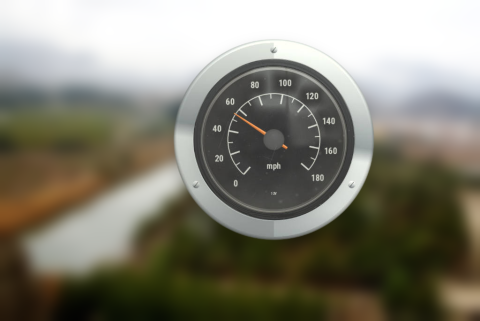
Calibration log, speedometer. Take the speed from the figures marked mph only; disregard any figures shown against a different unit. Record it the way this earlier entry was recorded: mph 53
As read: mph 55
